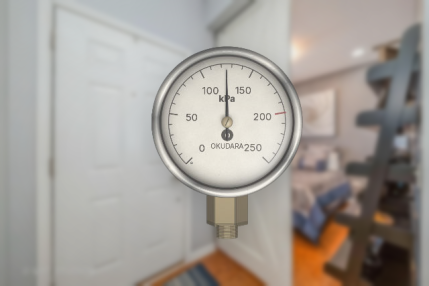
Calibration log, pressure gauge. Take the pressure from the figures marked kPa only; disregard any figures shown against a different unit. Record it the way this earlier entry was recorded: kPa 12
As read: kPa 125
